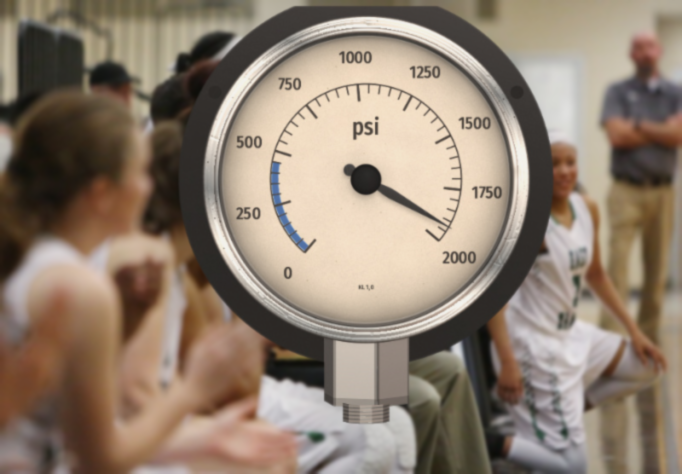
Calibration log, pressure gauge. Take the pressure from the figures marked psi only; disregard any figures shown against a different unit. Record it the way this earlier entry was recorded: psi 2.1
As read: psi 1925
